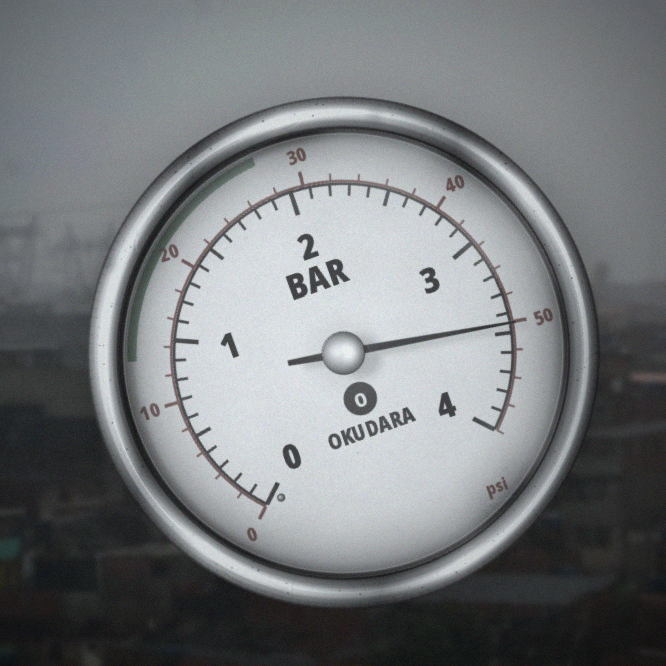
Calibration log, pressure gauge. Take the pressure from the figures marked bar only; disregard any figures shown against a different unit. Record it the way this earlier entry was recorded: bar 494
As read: bar 3.45
